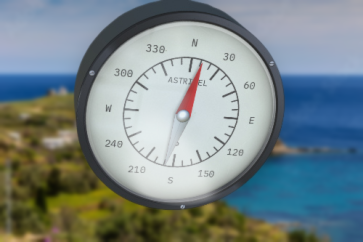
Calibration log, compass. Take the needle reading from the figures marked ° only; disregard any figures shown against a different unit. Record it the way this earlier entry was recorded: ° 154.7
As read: ° 10
